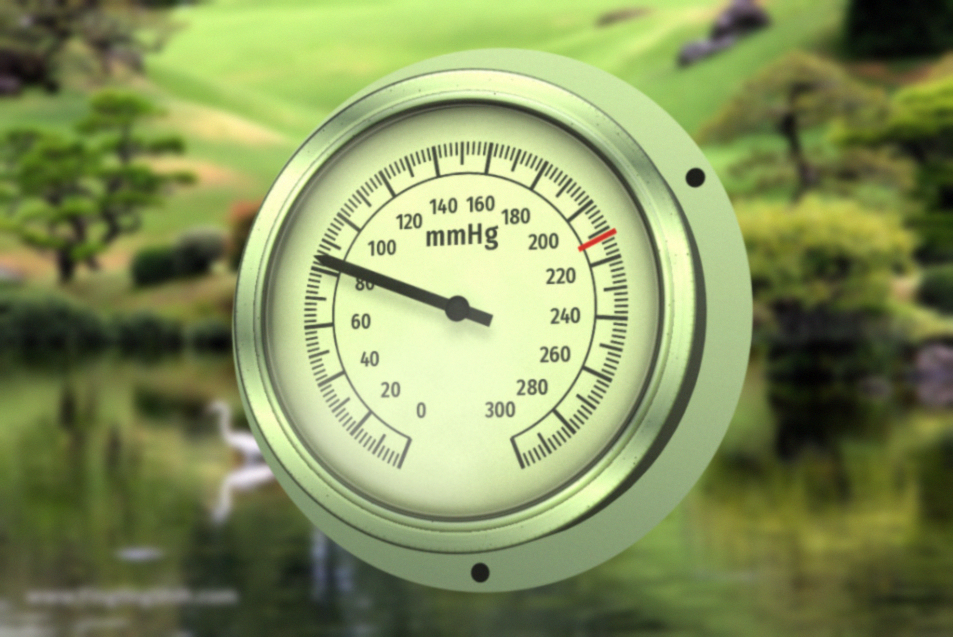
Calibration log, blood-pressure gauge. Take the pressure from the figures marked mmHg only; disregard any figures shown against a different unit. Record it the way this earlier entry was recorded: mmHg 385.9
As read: mmHg 84
